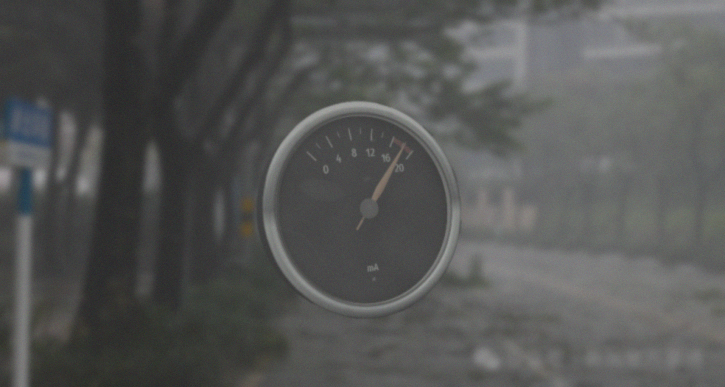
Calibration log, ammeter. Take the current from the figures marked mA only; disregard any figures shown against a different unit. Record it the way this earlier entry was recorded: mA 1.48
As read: mA 18
